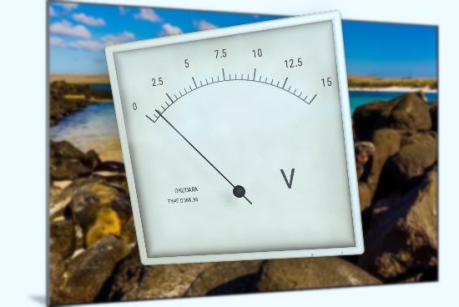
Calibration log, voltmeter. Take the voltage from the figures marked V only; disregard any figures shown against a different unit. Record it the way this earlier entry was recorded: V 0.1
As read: V 1
